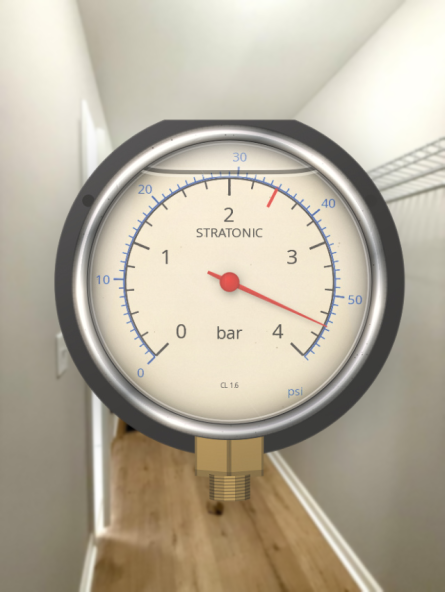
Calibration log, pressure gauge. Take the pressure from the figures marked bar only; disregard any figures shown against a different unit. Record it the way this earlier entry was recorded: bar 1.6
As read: bar 3.7
